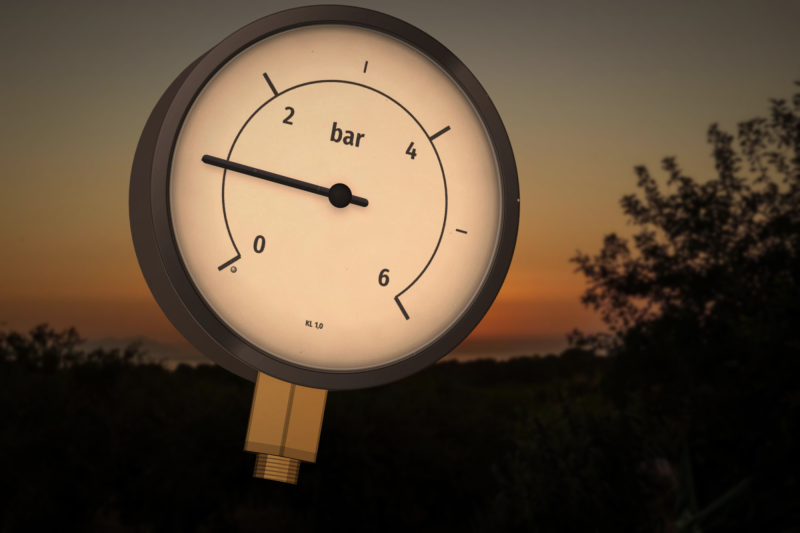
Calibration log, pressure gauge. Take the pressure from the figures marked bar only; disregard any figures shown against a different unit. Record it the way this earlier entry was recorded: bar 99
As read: bar 1
